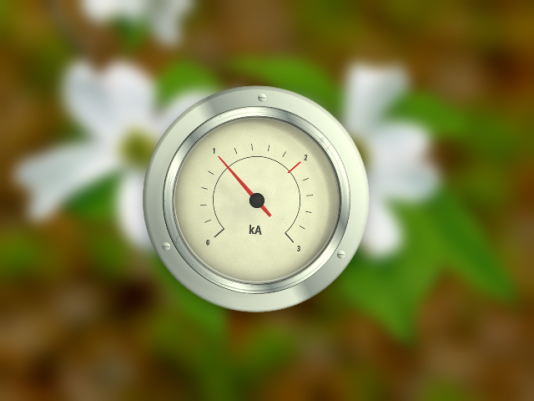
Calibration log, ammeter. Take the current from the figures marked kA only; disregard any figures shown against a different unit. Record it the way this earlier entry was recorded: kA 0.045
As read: kA 1
